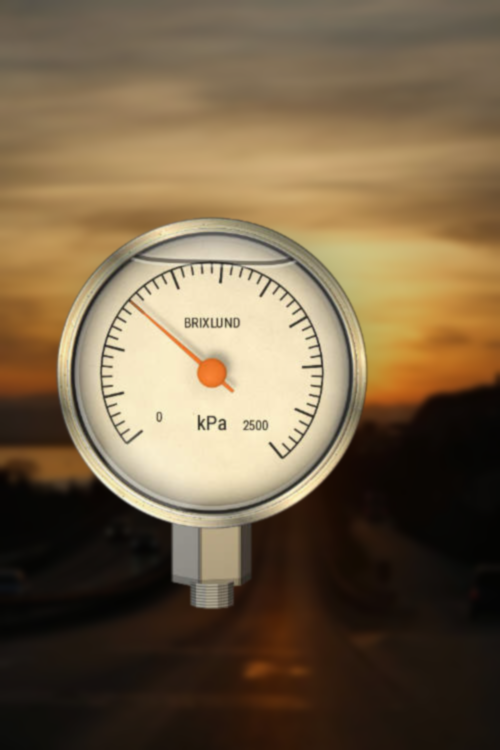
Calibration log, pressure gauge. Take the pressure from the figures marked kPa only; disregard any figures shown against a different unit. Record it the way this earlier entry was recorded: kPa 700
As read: kPa 750
